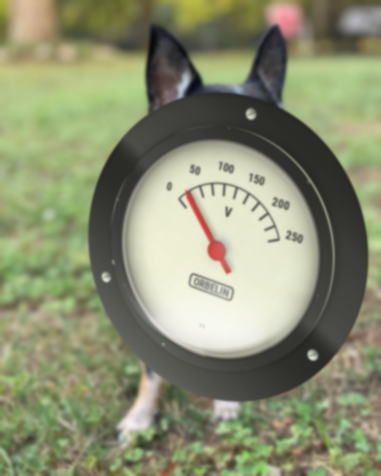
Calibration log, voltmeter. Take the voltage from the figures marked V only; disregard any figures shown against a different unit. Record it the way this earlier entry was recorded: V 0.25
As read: V 25
